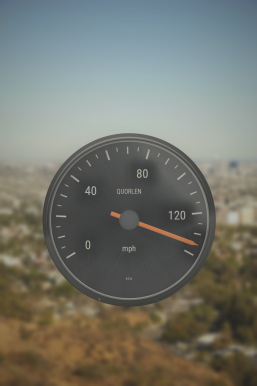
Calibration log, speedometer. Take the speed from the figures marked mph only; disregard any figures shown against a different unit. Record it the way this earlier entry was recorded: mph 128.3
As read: mph 135
